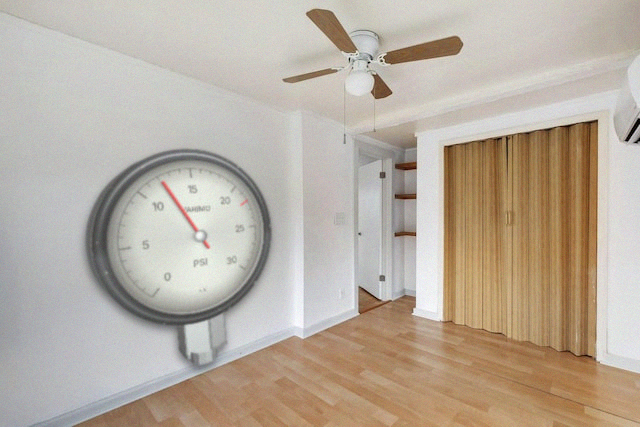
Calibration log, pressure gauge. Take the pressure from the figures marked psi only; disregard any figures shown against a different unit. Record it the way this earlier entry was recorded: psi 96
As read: psi 12
